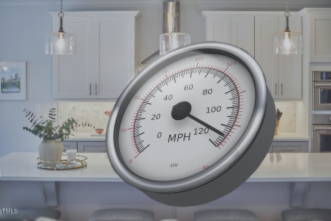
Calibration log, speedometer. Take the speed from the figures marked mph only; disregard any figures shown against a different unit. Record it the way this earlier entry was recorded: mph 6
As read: mph 115
